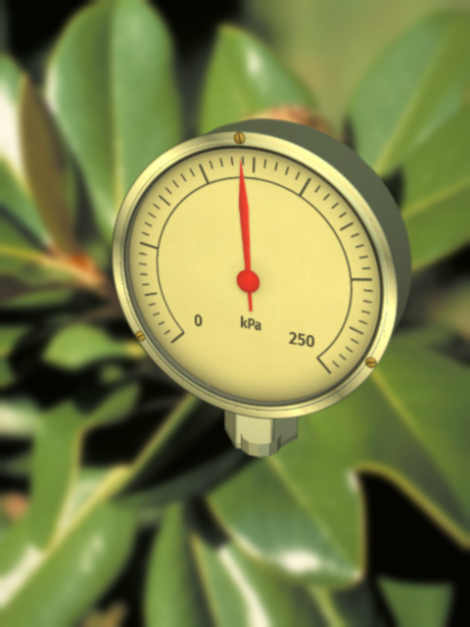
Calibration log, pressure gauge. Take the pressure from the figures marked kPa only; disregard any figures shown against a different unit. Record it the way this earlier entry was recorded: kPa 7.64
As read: kPa 120
